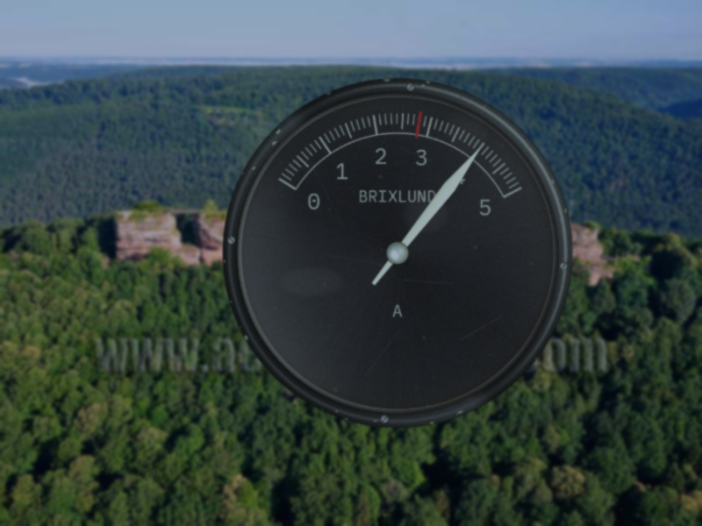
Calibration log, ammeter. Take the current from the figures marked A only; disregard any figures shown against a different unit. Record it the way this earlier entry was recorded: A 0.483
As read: A 4
